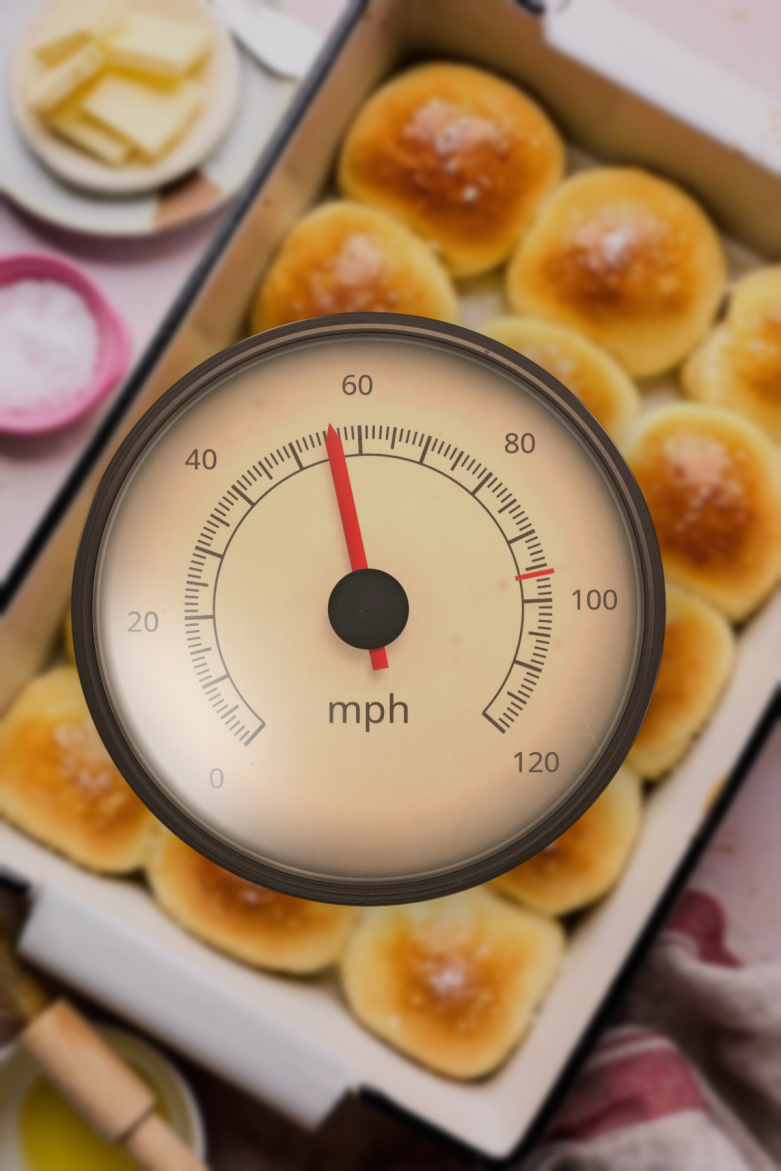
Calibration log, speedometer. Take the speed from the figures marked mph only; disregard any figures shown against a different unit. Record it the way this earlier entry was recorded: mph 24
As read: mph 56
